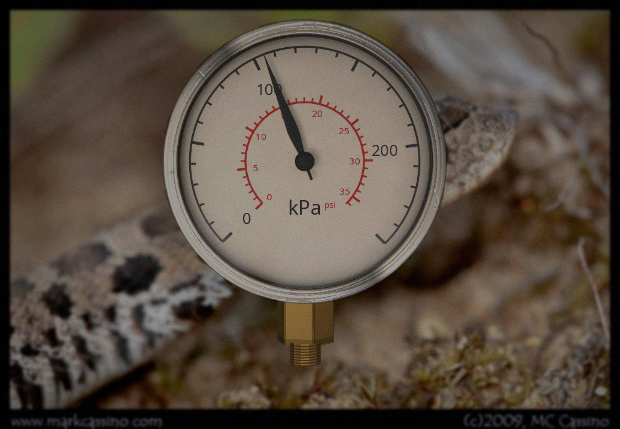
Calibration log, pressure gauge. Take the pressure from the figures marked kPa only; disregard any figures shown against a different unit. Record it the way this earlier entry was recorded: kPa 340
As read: kPa 105
